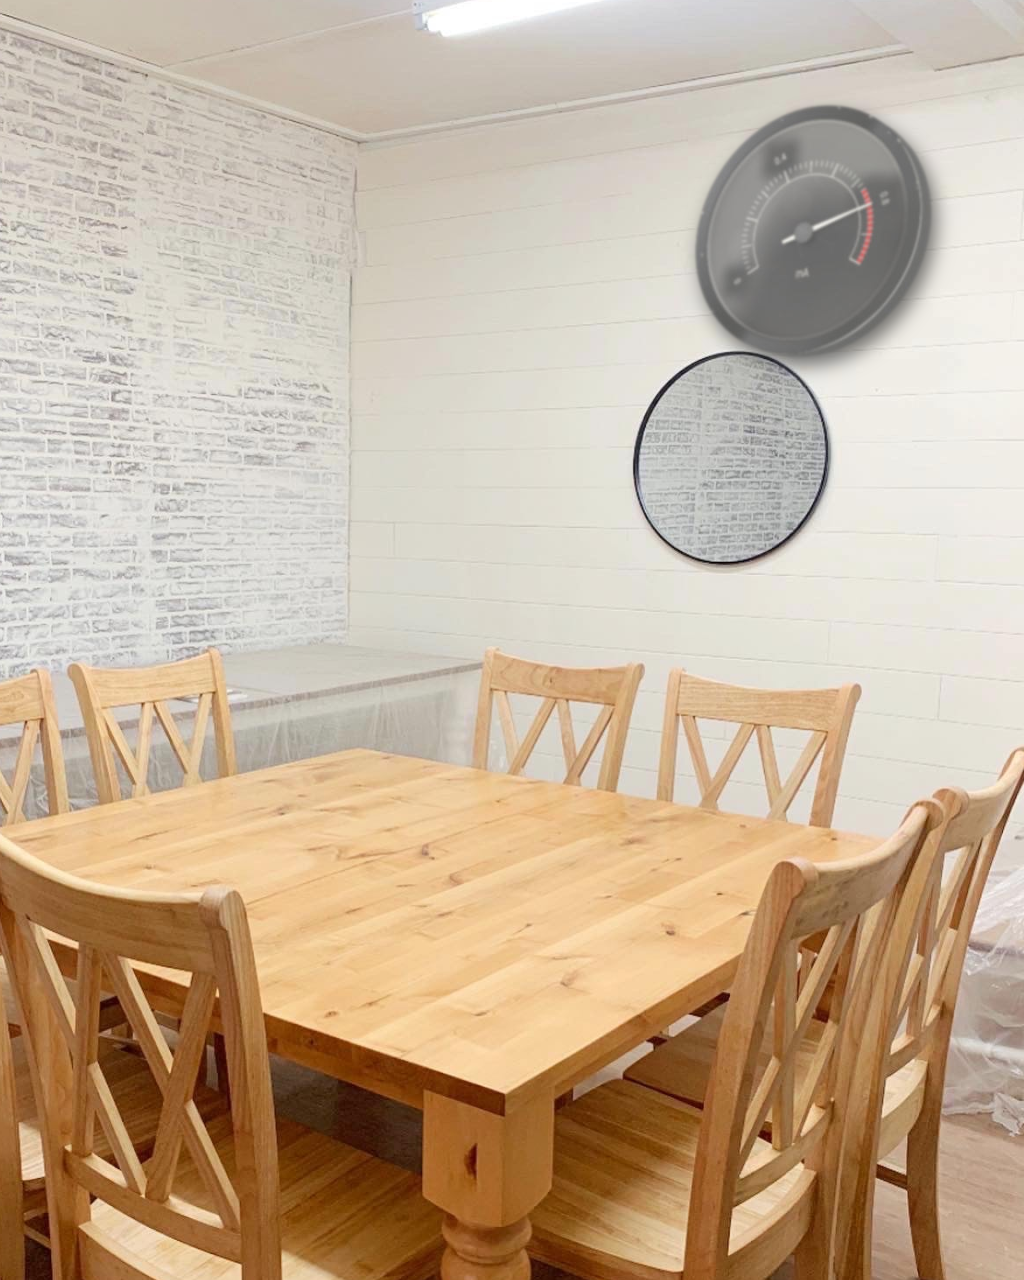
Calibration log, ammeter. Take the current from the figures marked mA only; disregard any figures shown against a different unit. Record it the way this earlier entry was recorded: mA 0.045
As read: mA 0.8
